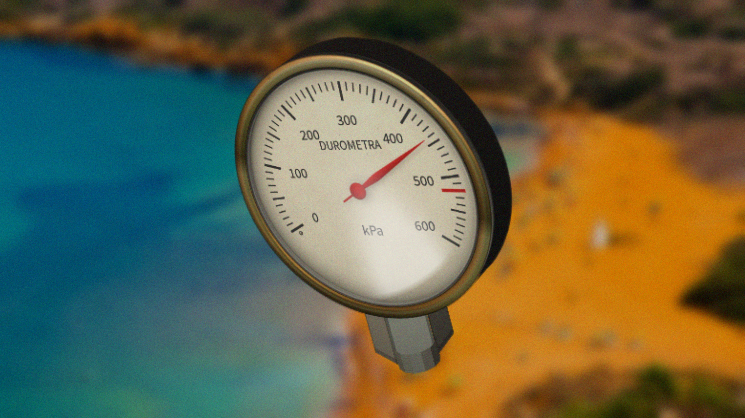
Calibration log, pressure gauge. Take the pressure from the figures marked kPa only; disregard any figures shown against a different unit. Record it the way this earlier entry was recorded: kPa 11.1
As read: kPa 440
